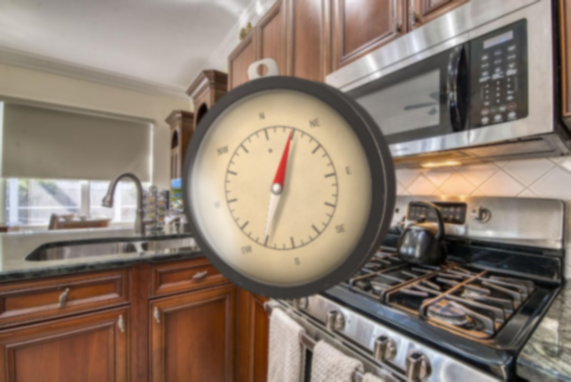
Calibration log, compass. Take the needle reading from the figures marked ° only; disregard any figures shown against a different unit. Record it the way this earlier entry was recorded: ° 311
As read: ° 30
